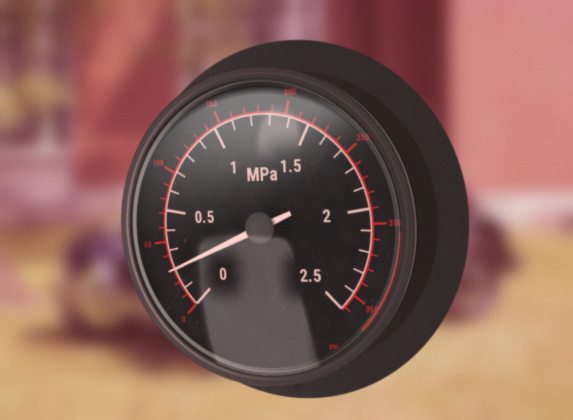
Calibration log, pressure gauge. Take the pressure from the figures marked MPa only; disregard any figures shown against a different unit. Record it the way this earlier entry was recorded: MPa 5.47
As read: MPa 0.2
